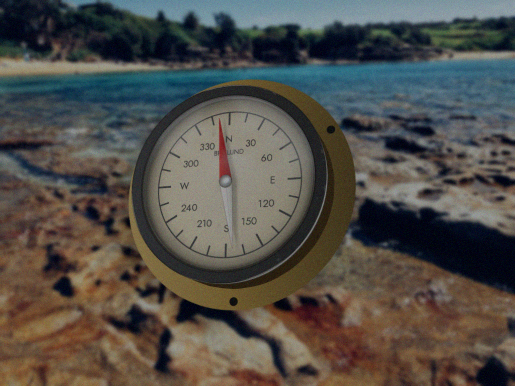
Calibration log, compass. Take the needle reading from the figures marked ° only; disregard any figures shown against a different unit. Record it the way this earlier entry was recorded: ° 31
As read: ° 352.5
